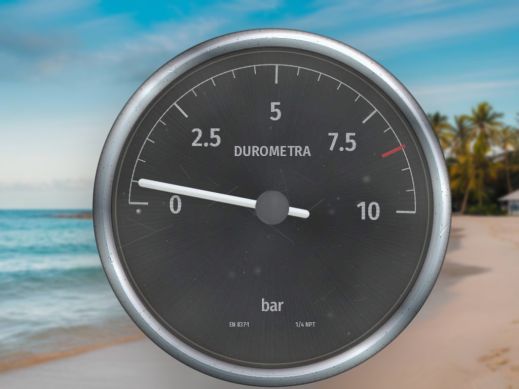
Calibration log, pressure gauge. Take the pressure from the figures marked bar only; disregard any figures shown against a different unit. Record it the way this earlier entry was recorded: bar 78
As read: bar 0.5
